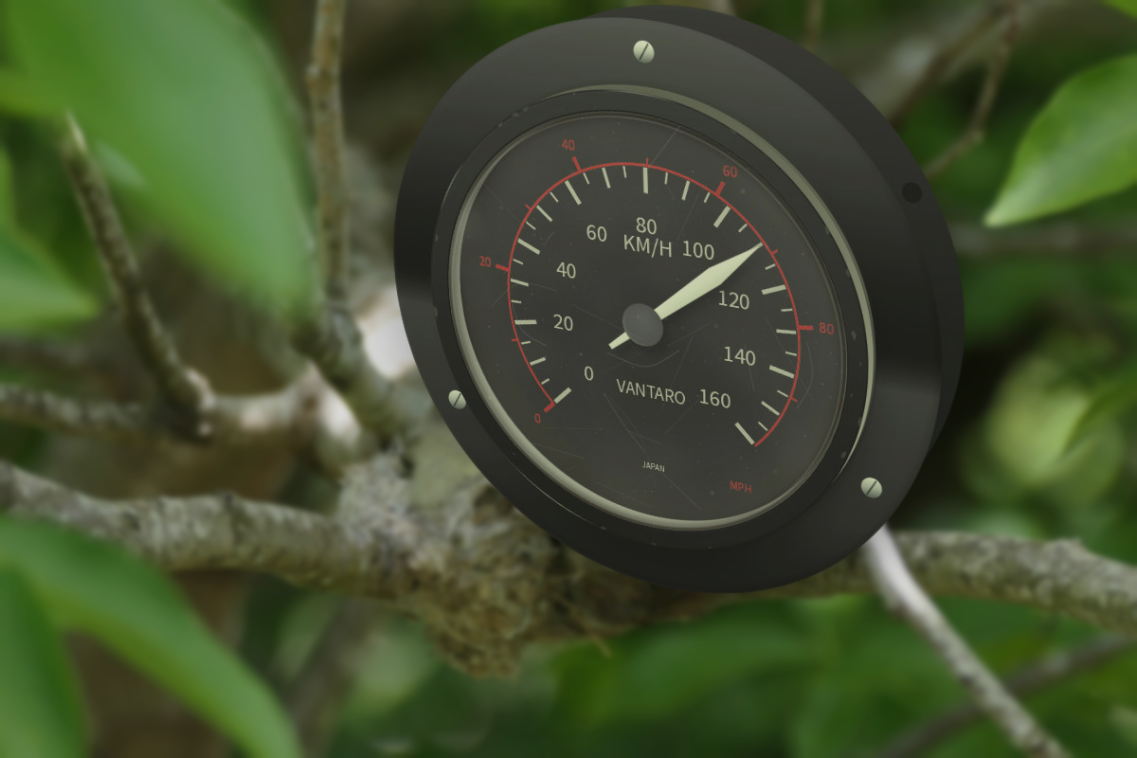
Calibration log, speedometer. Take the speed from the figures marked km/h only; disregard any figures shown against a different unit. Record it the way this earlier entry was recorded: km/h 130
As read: km/h 110
